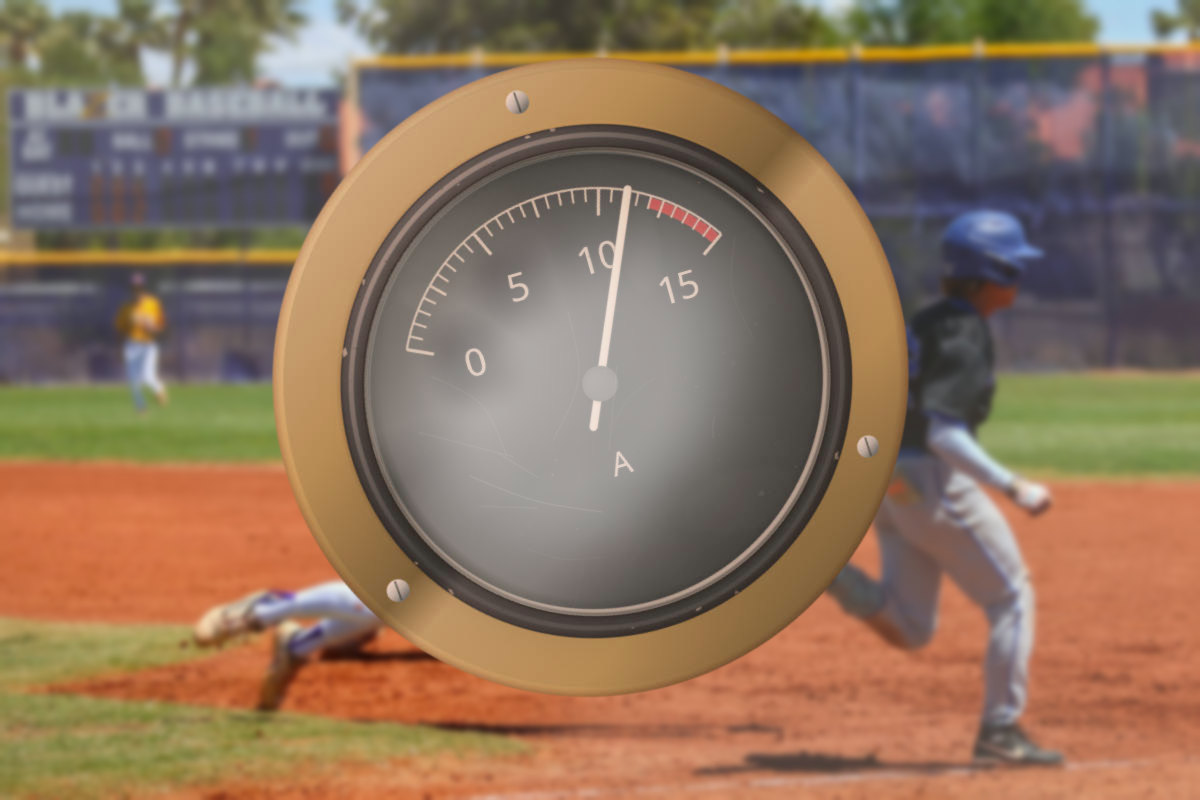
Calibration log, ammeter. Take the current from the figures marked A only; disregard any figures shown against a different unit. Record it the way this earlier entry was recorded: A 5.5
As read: A 11
